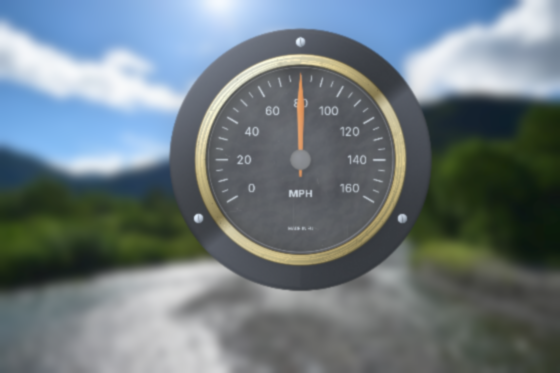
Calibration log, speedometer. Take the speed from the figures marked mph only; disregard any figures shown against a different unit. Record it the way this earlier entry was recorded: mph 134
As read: mph 80
